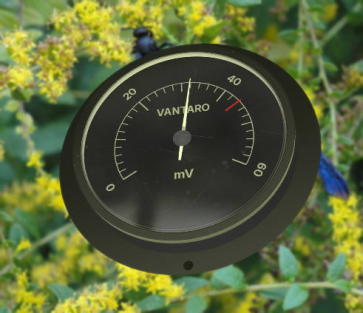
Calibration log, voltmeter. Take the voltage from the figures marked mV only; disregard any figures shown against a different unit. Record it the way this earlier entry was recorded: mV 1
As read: mV 32
